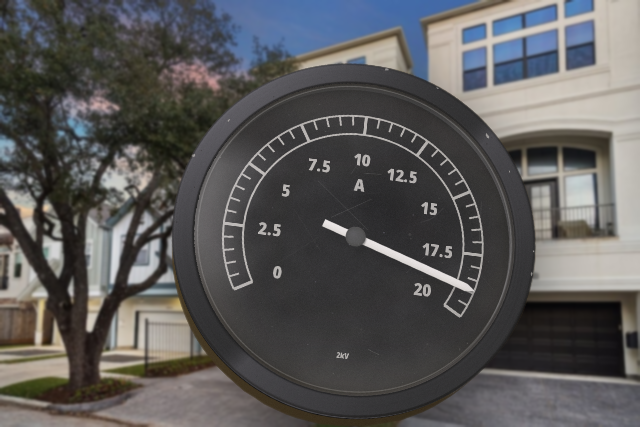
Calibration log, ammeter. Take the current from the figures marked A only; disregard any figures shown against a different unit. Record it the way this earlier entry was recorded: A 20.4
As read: A 19
